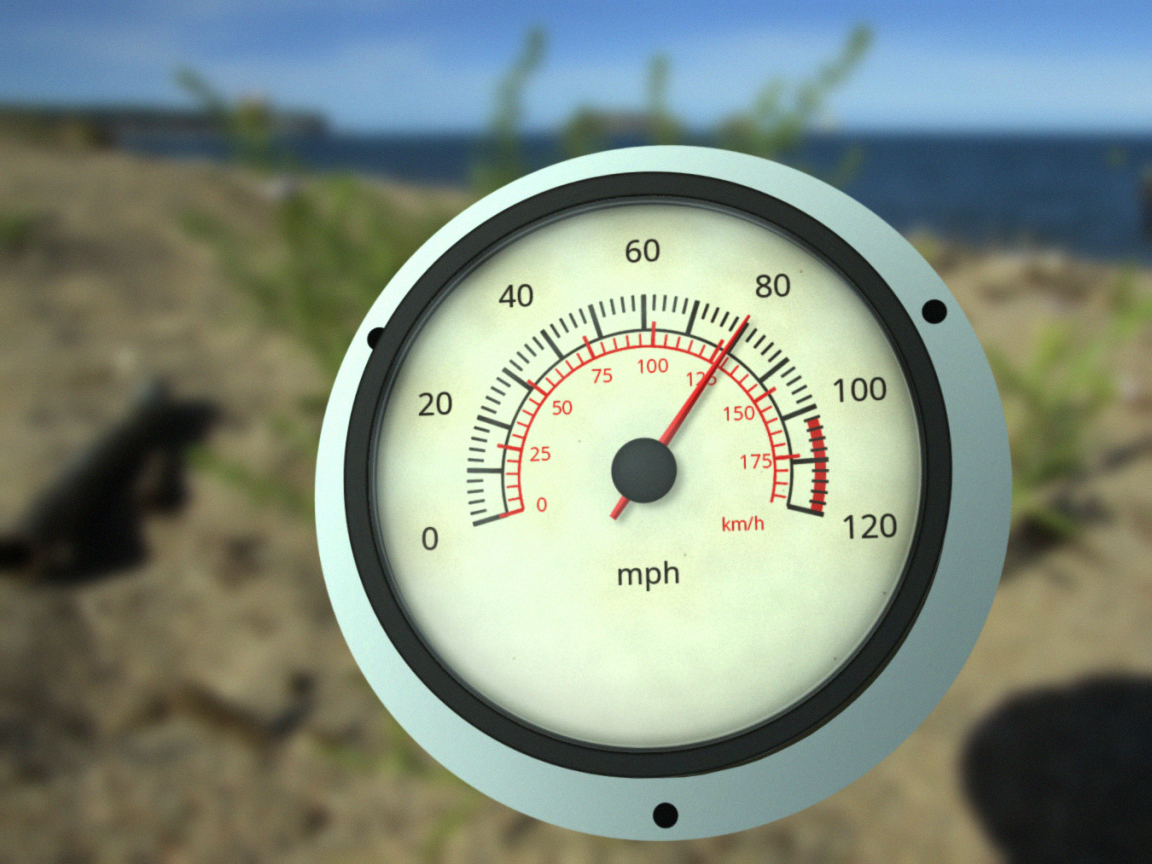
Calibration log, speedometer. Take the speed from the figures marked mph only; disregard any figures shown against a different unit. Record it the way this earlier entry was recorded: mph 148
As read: mph 80
